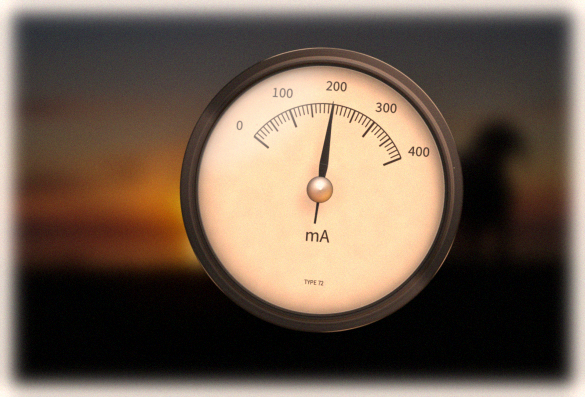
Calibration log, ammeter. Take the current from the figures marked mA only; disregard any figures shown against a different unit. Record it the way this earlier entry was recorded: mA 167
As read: mA 200
